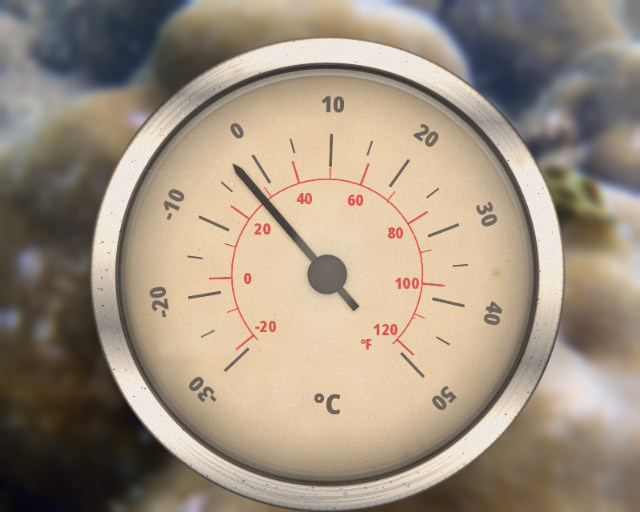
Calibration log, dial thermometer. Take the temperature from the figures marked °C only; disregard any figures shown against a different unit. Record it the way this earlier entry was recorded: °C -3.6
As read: °C -2.5
